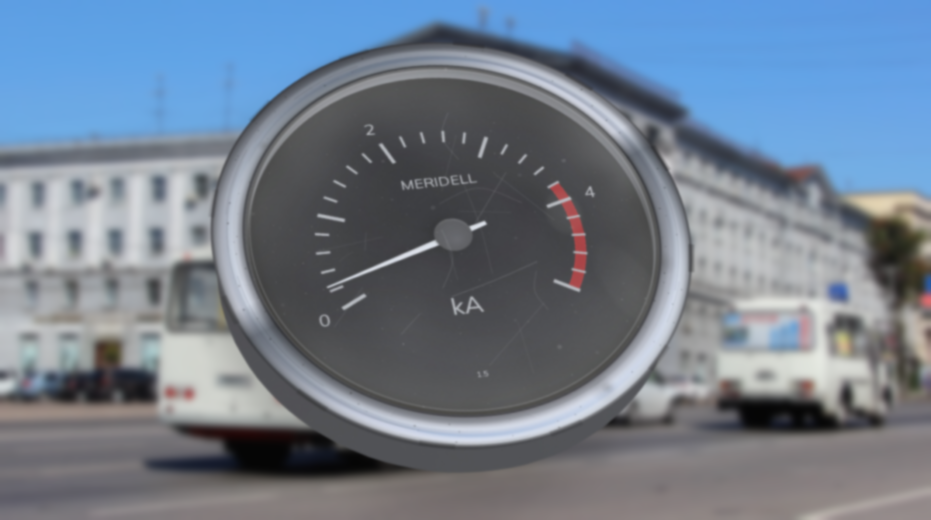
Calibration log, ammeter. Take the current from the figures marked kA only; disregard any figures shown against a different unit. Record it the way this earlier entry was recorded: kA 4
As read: kA 0.2
